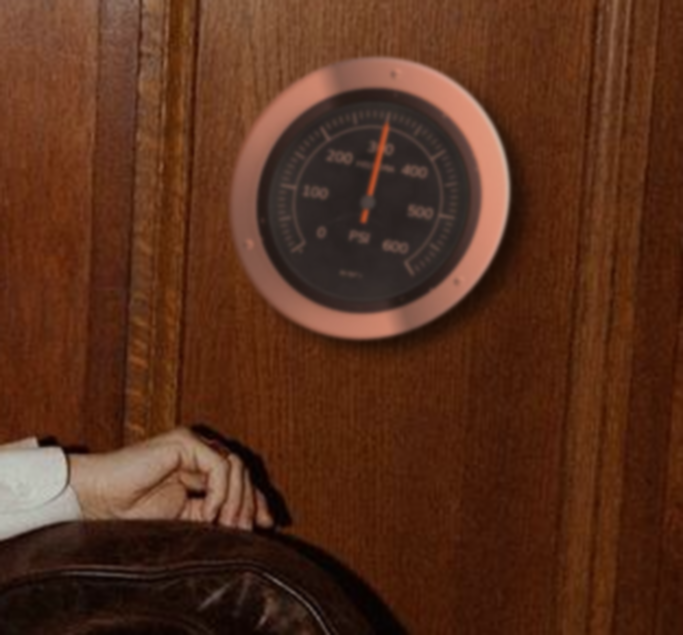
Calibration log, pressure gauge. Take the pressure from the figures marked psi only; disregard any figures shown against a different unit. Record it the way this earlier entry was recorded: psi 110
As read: psi 300
